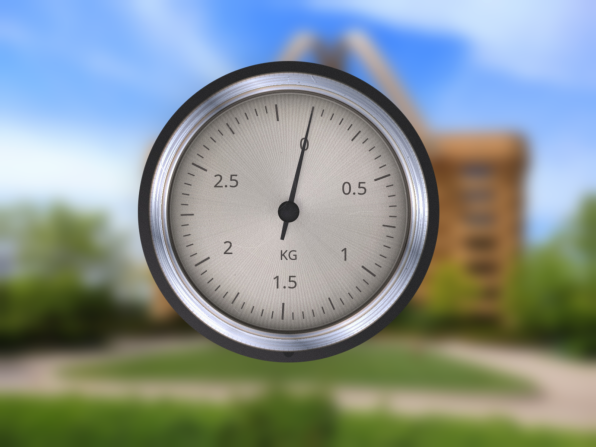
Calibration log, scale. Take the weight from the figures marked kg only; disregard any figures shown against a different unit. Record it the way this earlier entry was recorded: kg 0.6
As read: kg 0
